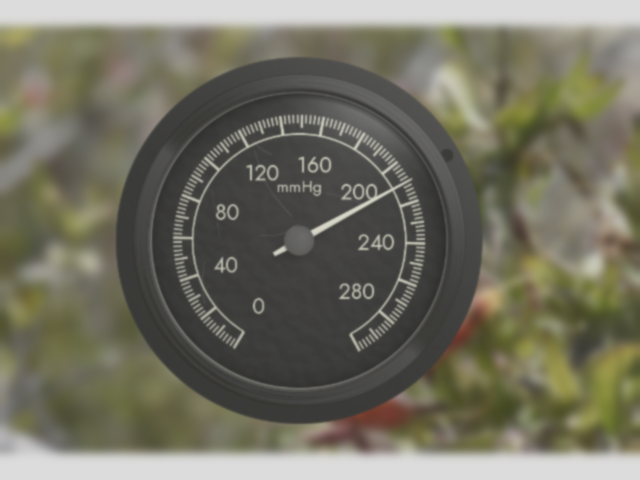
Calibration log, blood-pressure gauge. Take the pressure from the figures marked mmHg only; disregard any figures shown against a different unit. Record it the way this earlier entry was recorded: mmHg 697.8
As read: mmHg 210
